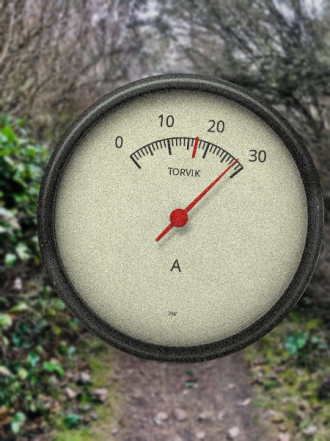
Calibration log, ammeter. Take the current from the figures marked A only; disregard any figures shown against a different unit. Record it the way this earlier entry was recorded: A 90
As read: A 28
